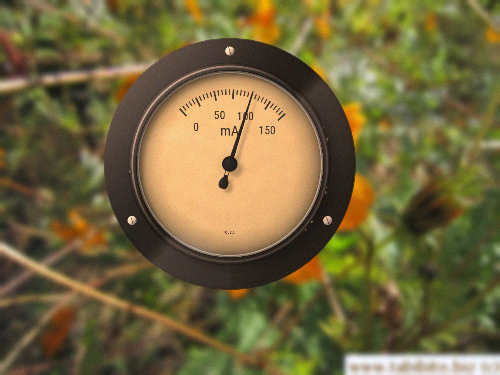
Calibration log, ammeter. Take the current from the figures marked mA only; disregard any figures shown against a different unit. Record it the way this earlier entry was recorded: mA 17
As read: mA 100
